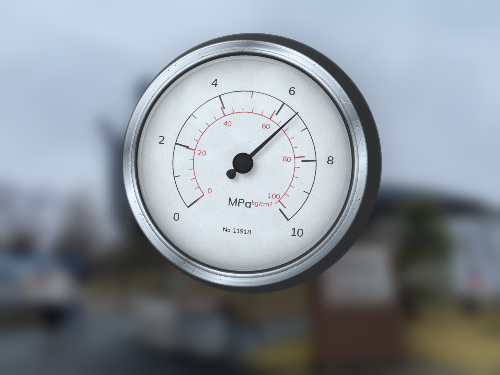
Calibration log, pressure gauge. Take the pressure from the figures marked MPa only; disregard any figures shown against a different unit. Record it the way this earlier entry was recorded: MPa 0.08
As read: MPa 6.5
